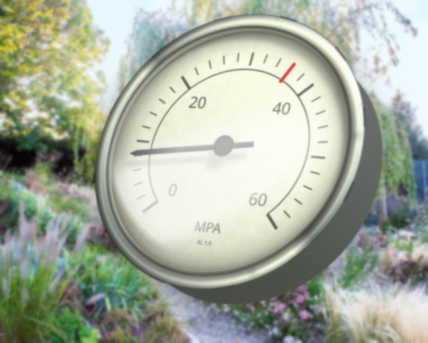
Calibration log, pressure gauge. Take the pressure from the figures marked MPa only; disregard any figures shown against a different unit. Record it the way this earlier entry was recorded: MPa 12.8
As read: MPa 8
